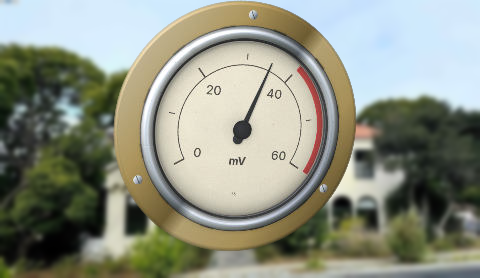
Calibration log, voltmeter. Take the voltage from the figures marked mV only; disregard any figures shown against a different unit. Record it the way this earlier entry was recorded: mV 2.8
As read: mV 35
